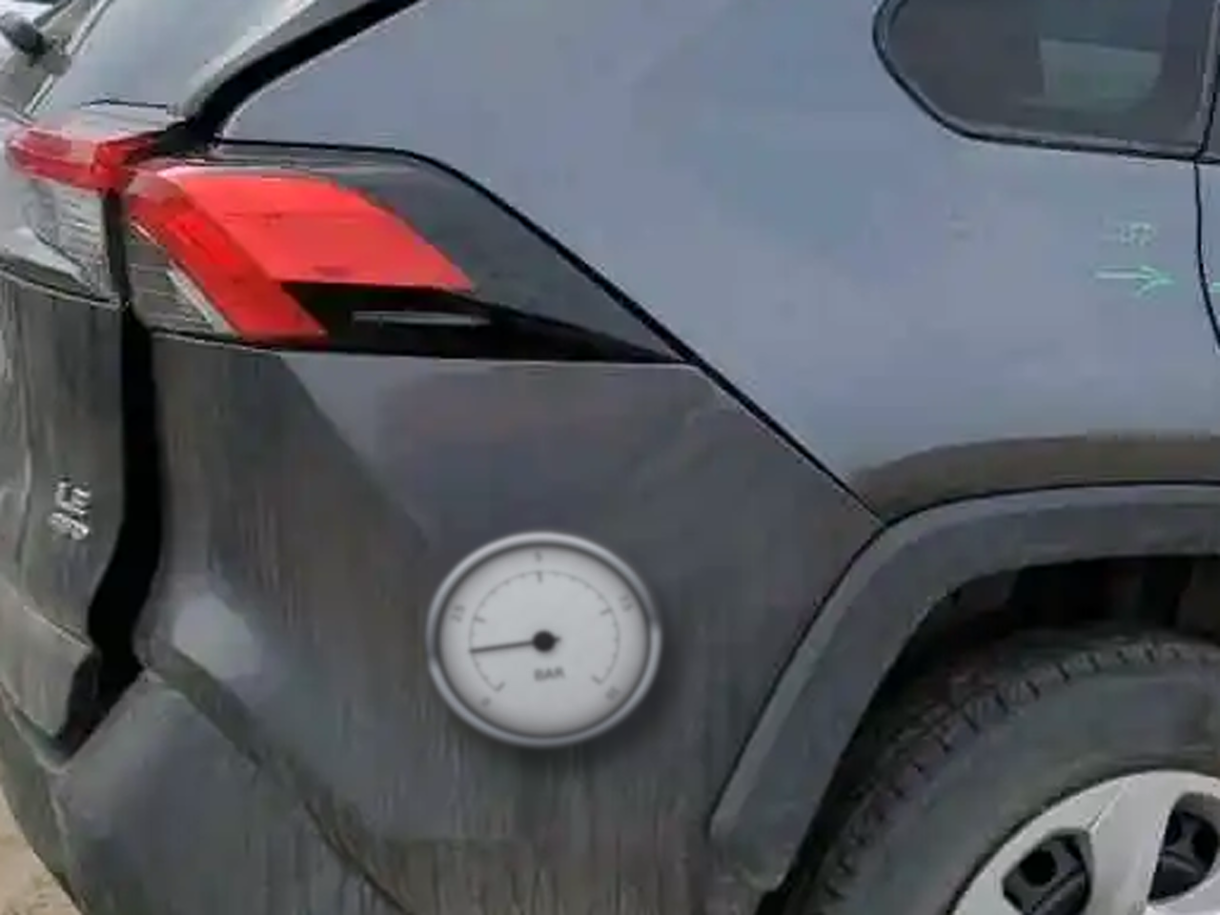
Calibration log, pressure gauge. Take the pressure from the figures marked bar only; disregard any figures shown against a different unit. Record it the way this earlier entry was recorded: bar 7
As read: bar 1.5
